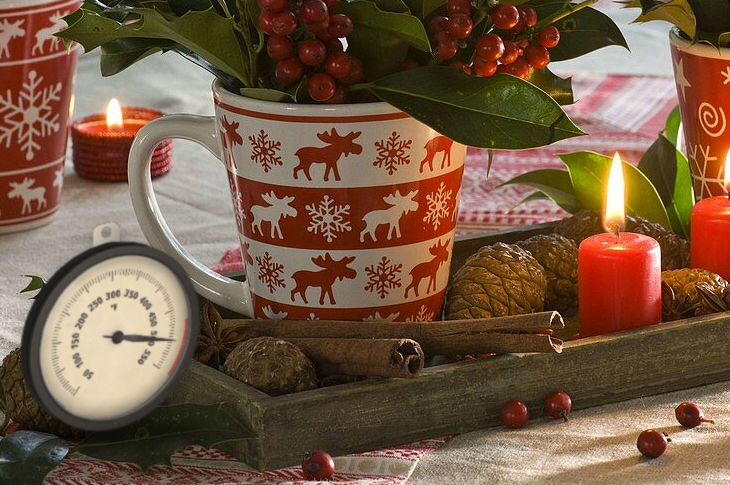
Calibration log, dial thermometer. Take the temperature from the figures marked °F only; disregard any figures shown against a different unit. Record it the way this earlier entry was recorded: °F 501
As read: °F 500
